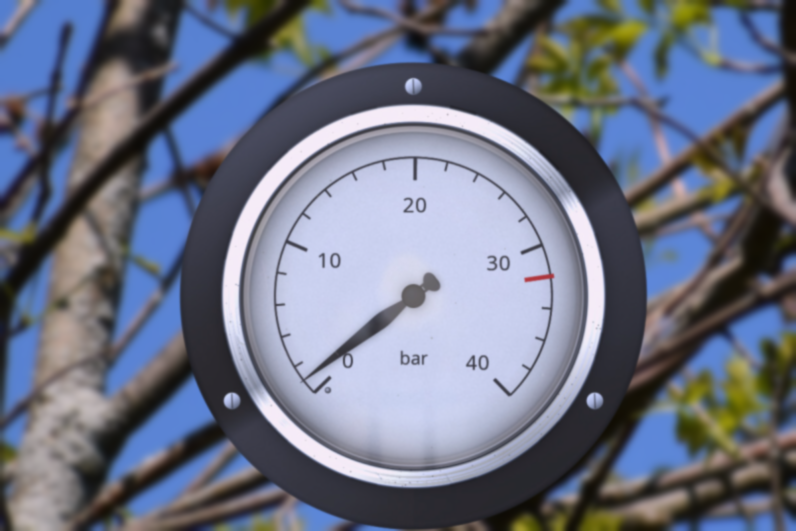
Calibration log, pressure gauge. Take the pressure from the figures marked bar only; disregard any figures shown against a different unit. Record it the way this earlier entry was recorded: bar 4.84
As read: bar 1
